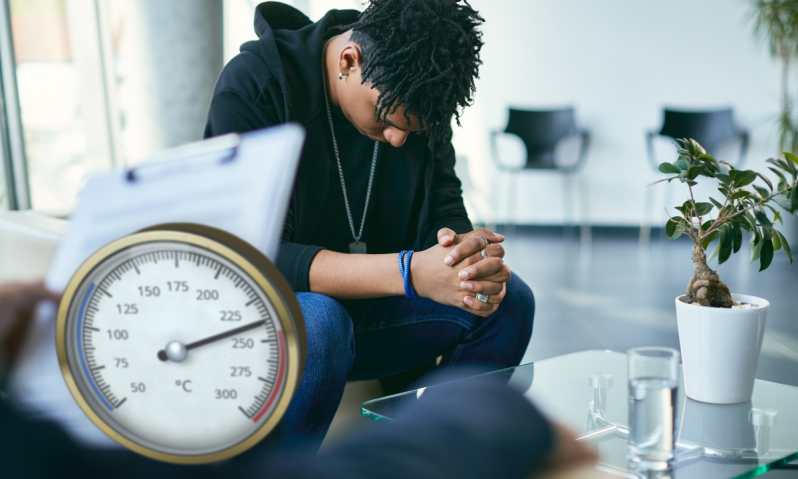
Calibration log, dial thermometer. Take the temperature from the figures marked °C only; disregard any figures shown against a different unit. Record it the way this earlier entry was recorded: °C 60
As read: °C 237.5
